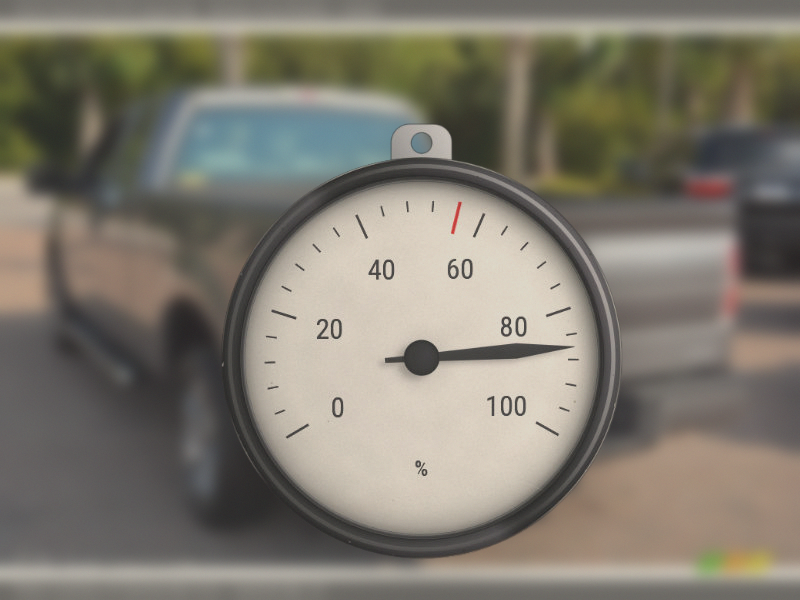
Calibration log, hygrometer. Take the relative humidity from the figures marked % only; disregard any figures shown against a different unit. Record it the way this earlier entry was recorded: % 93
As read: % 86
